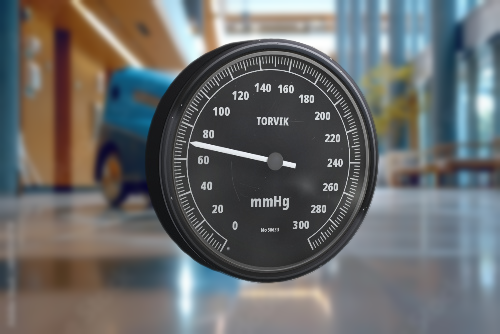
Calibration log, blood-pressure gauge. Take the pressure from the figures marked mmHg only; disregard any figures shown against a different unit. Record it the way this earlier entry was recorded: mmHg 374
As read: mmHg 70
